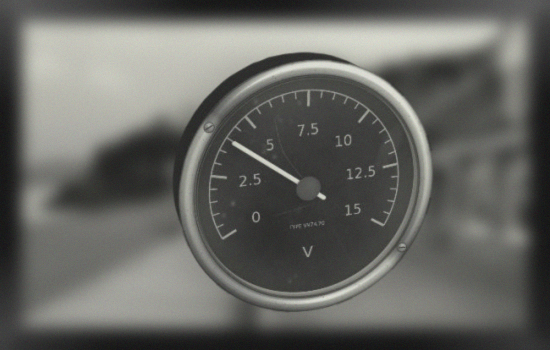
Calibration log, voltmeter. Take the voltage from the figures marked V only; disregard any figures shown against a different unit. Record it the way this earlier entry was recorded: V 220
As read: V 4
